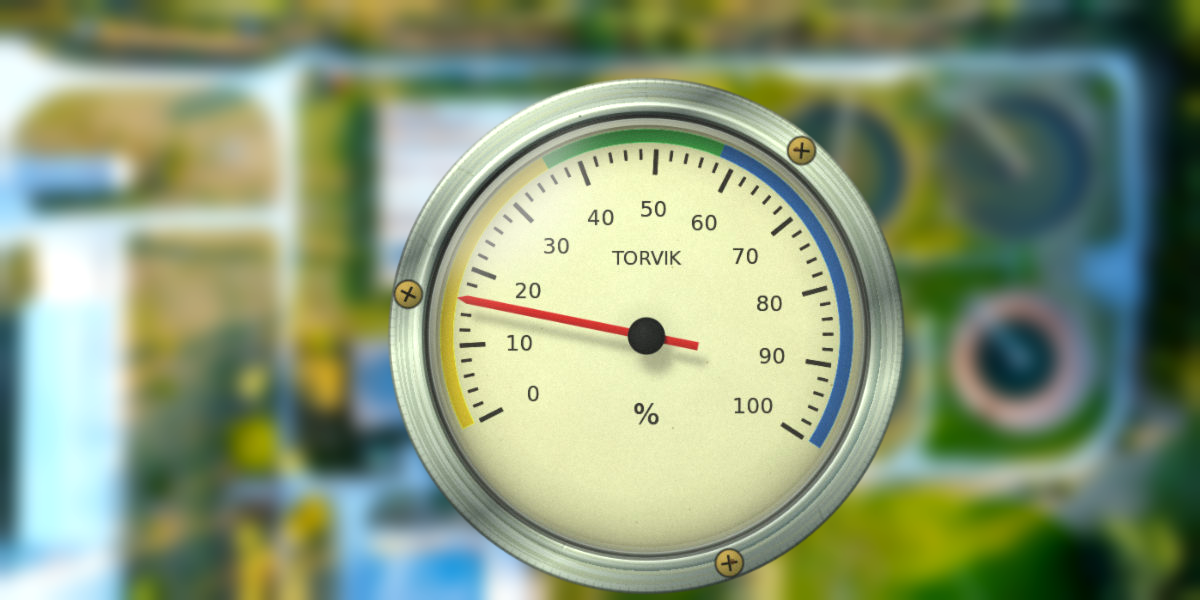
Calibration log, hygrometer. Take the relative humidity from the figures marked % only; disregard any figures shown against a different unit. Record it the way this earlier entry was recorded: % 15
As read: % 16
